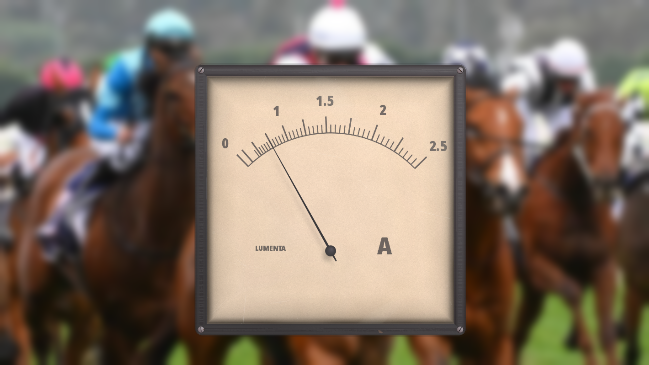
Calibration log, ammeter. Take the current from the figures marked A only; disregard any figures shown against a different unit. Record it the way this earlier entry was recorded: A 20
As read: A 0.75
